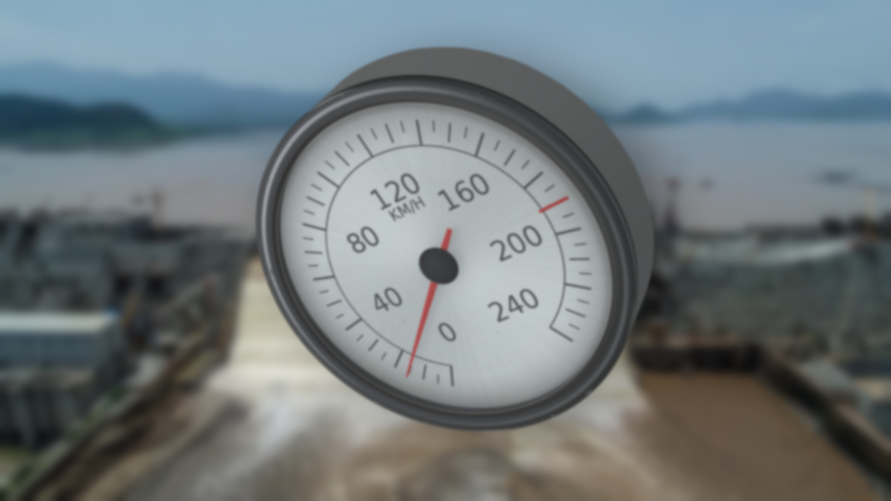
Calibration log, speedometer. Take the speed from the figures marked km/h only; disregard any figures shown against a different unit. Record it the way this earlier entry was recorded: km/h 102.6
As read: km/h 15
